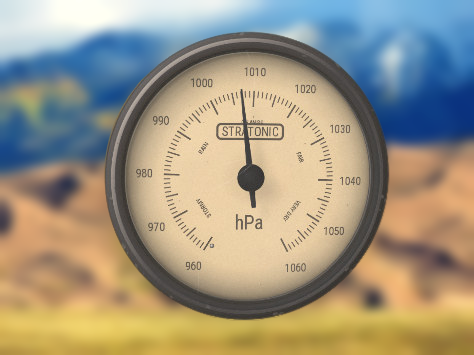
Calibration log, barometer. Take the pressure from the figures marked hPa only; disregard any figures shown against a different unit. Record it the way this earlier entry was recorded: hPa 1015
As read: hPa 1007
